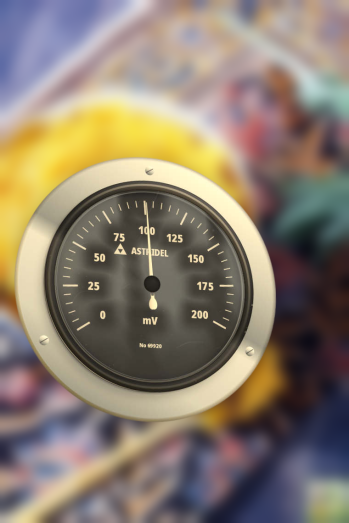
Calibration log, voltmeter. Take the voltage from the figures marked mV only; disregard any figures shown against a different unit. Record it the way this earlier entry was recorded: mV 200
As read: mV 100
